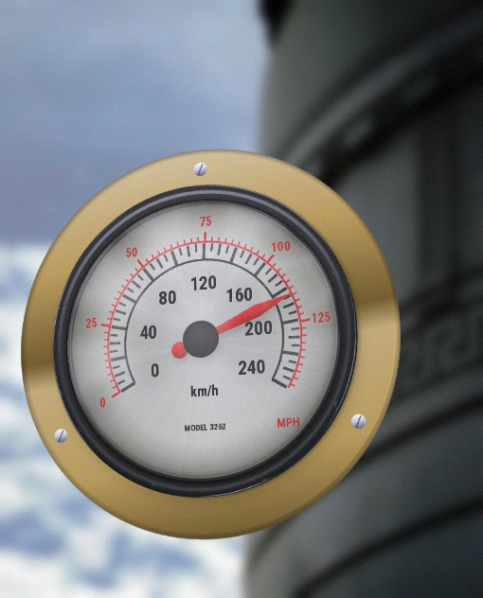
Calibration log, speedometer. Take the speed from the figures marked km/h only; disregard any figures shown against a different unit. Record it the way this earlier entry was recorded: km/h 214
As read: km/h 185
